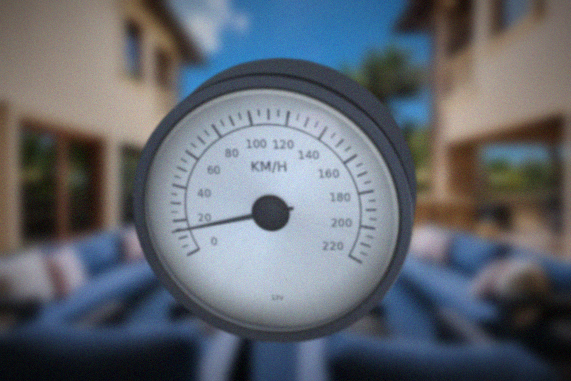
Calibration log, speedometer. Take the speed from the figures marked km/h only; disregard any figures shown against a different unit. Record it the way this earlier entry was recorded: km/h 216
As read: km/h 15
